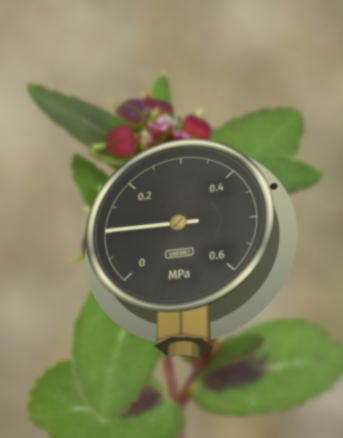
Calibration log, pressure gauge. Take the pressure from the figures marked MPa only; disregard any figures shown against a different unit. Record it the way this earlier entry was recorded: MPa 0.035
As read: MPa 0.1
